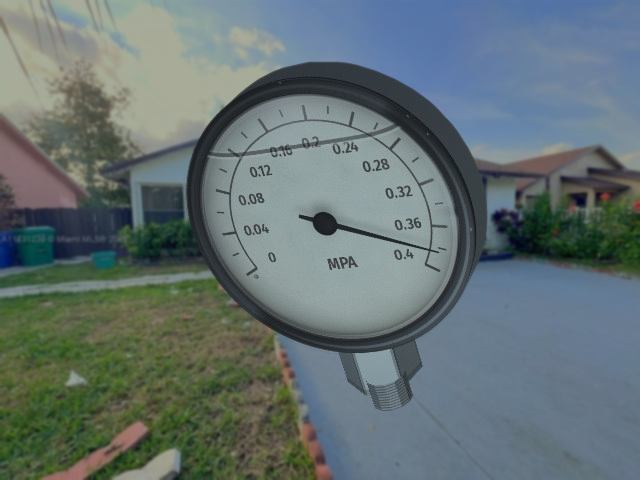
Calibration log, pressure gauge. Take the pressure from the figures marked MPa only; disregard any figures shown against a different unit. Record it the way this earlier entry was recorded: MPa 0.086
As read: MPa 0.38
